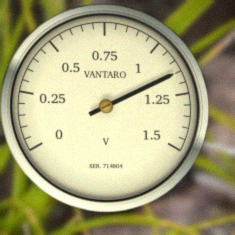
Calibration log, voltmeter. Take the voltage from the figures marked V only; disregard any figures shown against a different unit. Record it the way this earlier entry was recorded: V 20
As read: V 1.15
